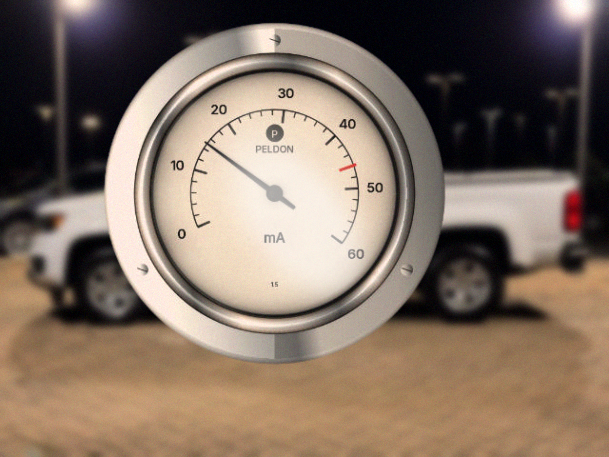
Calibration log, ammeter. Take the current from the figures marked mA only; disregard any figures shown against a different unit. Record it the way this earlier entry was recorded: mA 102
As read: mA 15
